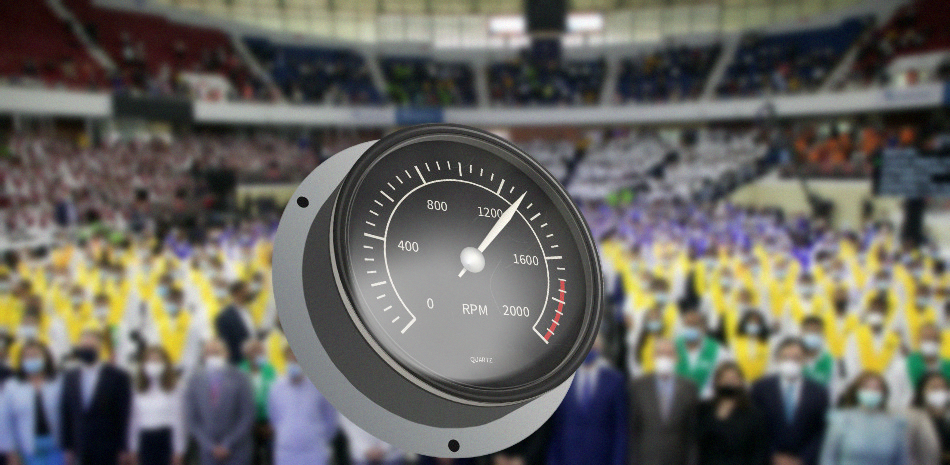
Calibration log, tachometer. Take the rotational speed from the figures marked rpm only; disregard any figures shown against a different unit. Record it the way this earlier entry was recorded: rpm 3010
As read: rpm 1300
